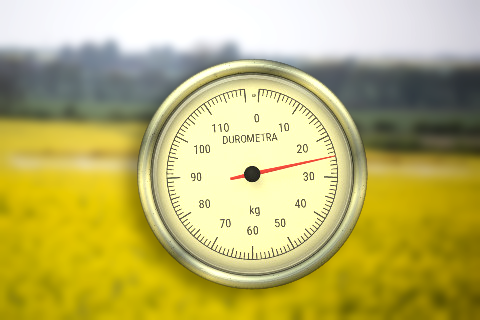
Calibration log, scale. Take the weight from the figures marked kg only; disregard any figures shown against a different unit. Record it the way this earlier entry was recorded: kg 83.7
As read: kg 25
